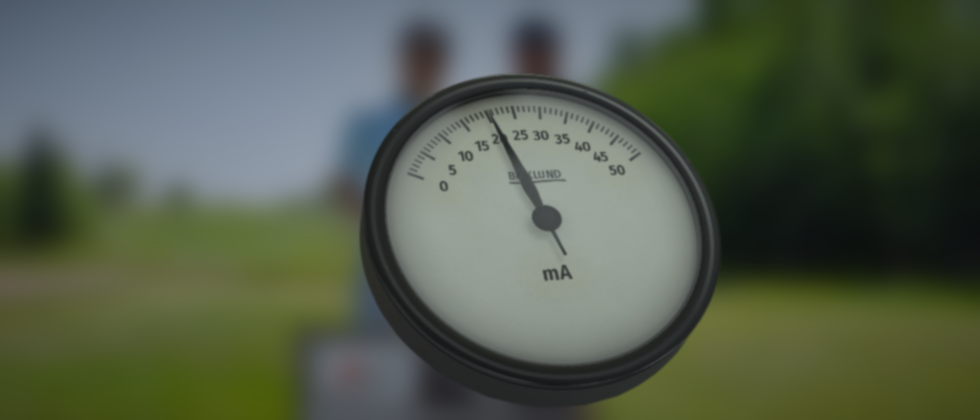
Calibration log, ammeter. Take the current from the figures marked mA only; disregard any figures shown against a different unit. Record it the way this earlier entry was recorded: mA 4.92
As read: mA 20
